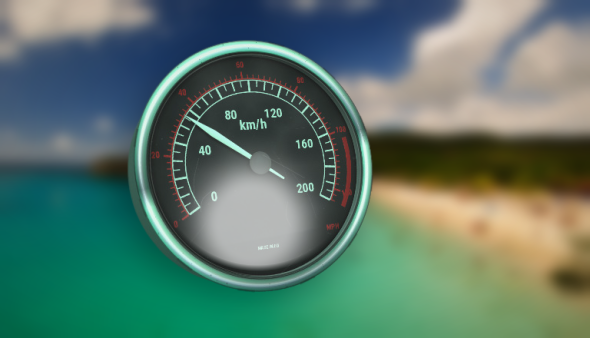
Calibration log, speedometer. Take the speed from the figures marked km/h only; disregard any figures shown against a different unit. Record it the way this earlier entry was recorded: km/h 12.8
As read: km/h 55
